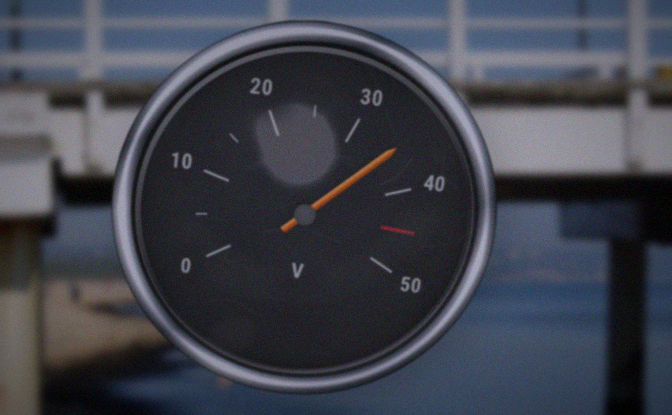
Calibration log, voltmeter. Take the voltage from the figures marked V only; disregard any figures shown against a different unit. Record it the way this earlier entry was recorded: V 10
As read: V 35
